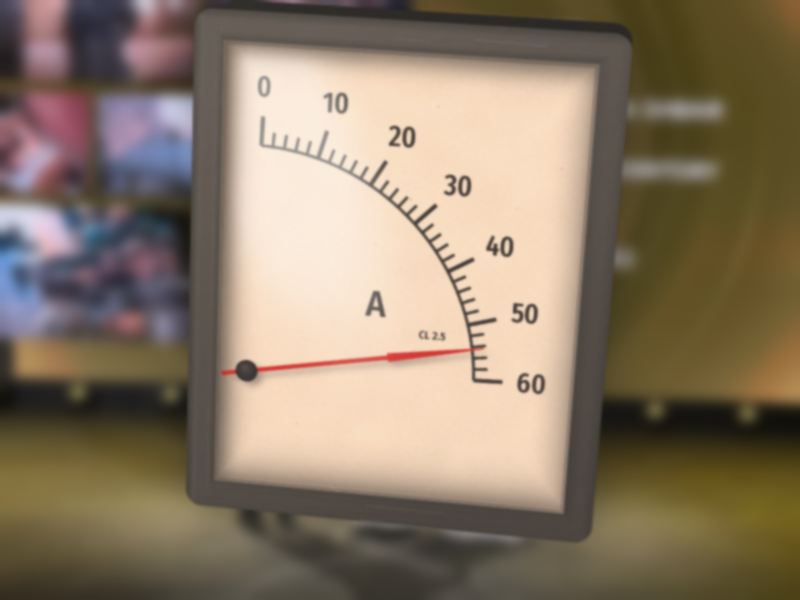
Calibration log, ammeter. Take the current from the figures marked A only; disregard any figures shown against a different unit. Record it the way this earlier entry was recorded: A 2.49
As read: A 54
